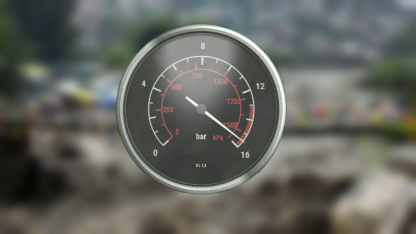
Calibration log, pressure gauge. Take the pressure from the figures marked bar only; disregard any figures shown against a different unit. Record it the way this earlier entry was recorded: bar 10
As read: bar 15.5
